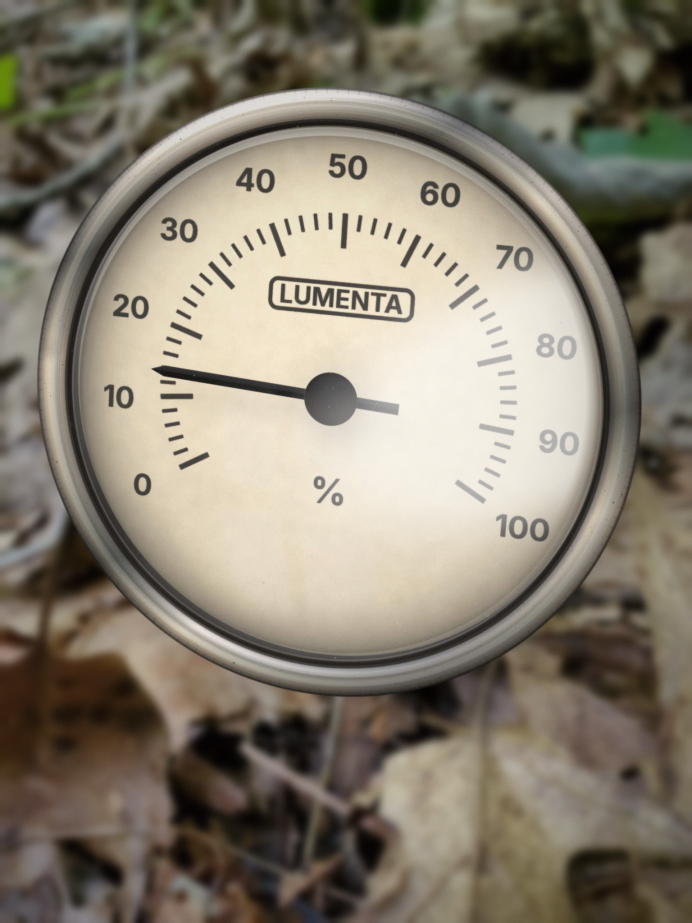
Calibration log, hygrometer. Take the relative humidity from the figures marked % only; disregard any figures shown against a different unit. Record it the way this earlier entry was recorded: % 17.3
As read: % 14
